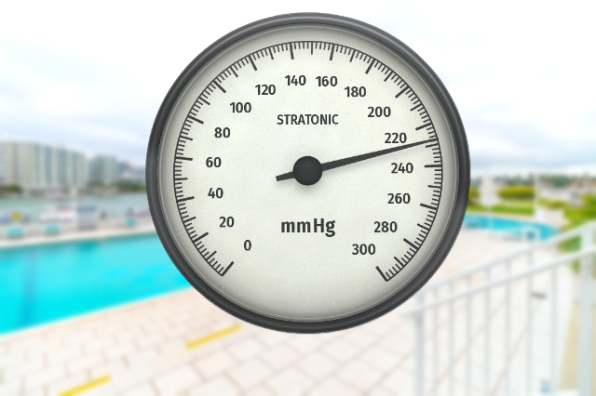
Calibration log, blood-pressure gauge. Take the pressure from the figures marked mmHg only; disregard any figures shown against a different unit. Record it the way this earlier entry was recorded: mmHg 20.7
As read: mmHg 228
